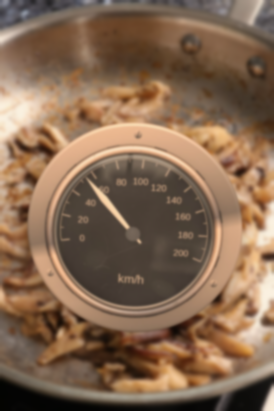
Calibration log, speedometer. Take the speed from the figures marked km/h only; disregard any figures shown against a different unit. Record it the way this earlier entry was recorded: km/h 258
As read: km/h 55
